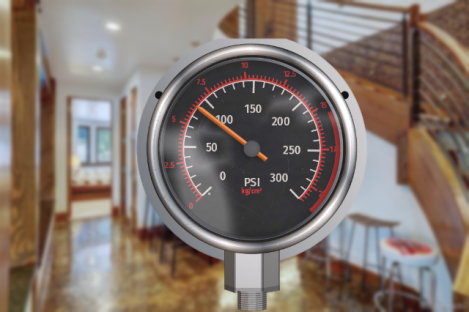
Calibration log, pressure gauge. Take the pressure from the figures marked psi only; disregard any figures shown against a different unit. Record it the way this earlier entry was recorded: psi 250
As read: psi 90
